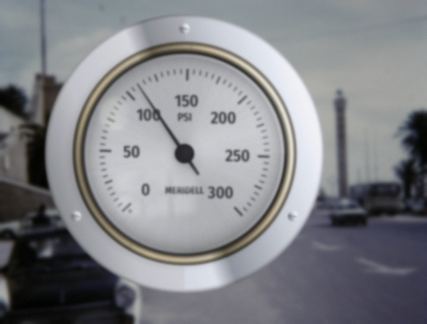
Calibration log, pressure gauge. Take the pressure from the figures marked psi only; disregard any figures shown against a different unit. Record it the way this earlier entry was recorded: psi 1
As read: psi 110
